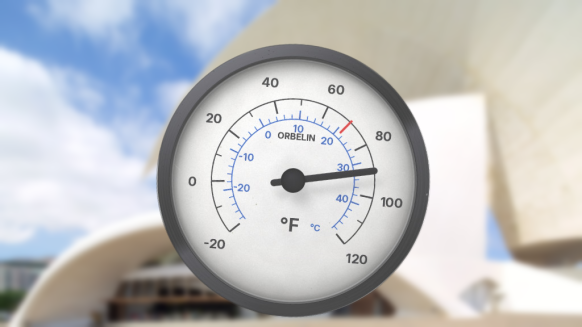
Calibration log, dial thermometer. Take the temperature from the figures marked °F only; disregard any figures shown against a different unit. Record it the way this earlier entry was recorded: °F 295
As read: °F 90
